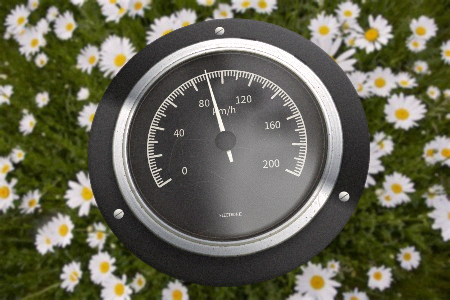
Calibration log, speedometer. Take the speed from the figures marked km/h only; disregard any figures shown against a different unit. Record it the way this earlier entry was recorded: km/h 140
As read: km/h 90
